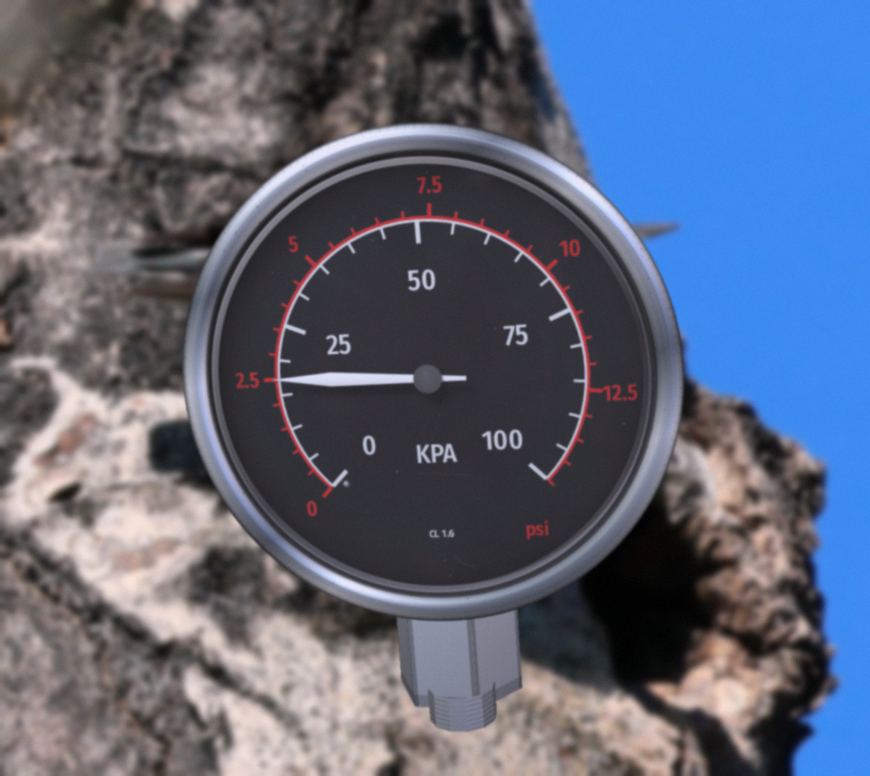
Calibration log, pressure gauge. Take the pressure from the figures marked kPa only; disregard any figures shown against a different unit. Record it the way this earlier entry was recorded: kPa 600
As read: kPa 17.5
